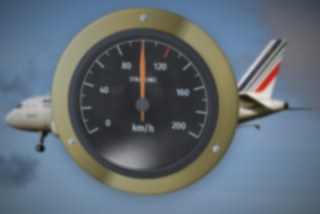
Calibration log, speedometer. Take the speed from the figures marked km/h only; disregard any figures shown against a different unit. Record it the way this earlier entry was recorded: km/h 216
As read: km/h 100
